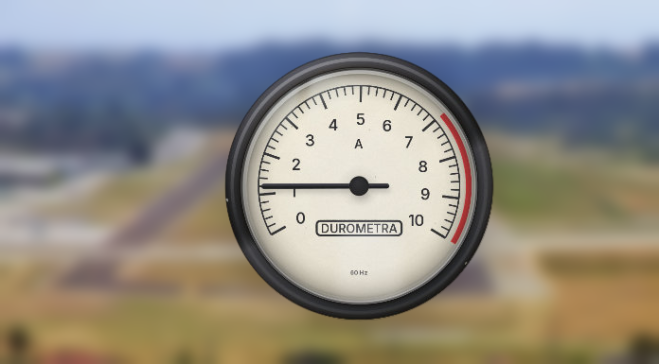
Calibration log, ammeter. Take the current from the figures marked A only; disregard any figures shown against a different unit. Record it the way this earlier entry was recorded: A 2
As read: A 1.2
